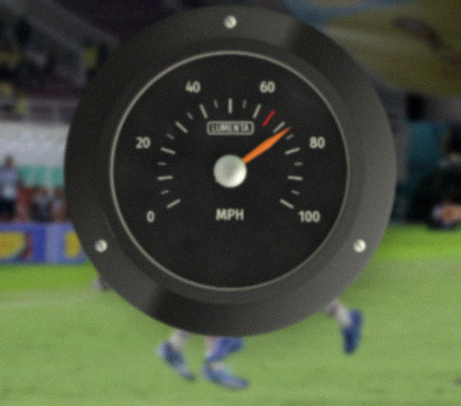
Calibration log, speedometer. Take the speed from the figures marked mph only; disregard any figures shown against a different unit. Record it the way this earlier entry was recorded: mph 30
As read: mph 72.5
